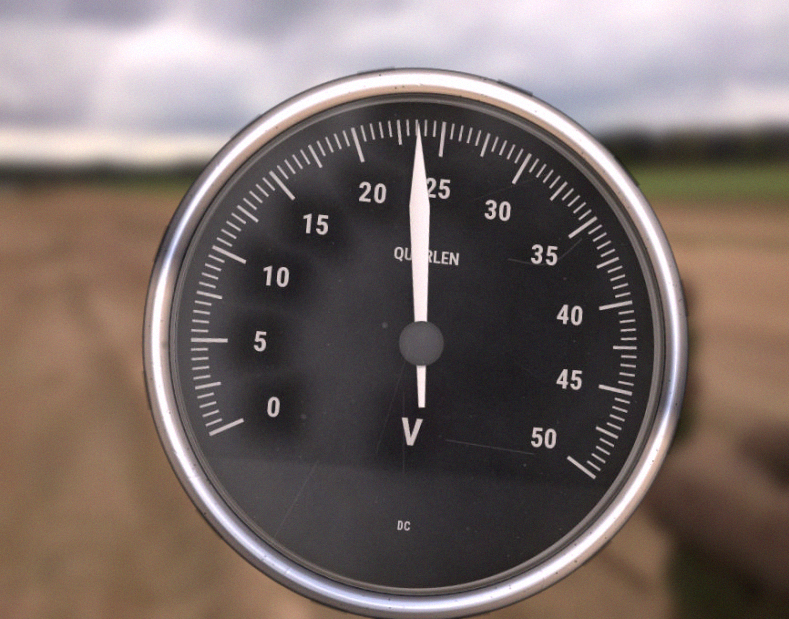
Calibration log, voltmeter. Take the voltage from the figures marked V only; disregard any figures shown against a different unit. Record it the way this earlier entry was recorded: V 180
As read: V 23.5
